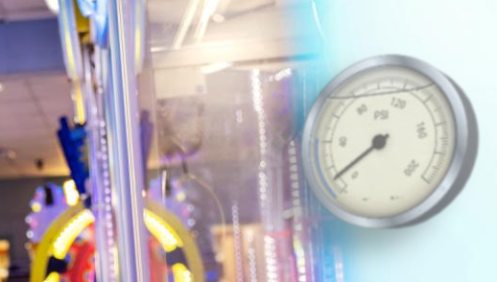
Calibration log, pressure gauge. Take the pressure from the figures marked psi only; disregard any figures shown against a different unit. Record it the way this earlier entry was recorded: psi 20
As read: psi 10
